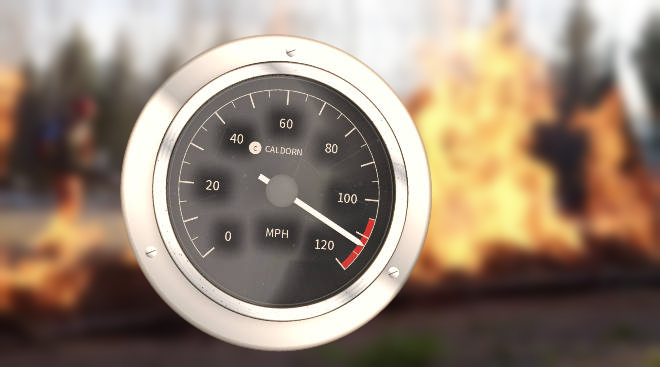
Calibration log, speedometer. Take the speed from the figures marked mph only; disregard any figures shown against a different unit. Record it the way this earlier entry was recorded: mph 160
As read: mph 112.5
